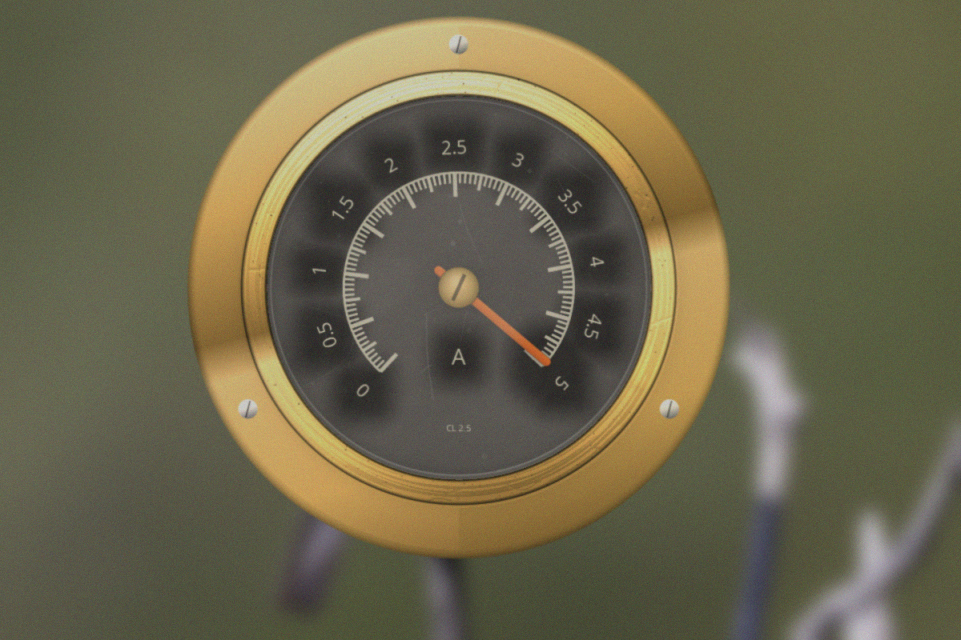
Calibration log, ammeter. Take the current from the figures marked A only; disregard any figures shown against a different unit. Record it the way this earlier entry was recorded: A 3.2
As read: A 4.95
